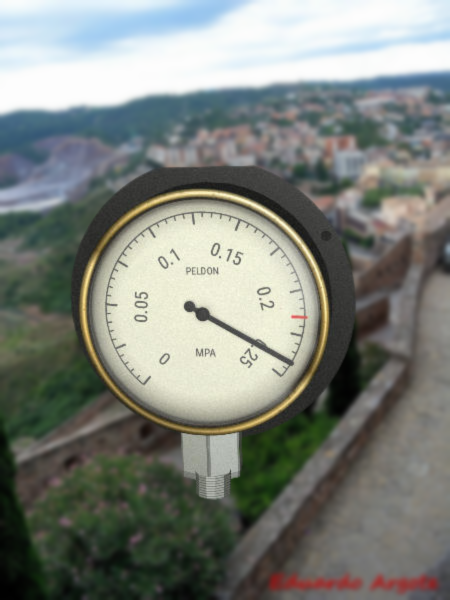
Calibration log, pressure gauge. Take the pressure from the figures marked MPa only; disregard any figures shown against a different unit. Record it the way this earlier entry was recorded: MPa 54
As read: MPa 0.24
